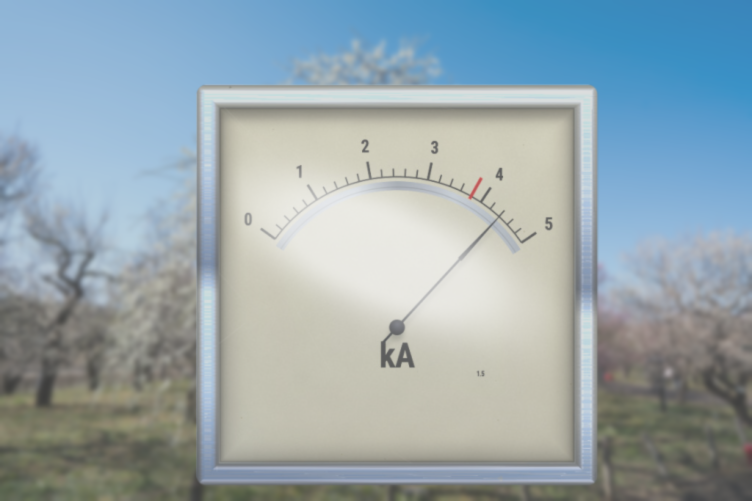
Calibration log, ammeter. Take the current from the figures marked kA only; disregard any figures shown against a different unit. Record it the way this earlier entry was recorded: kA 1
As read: kA 4.4
